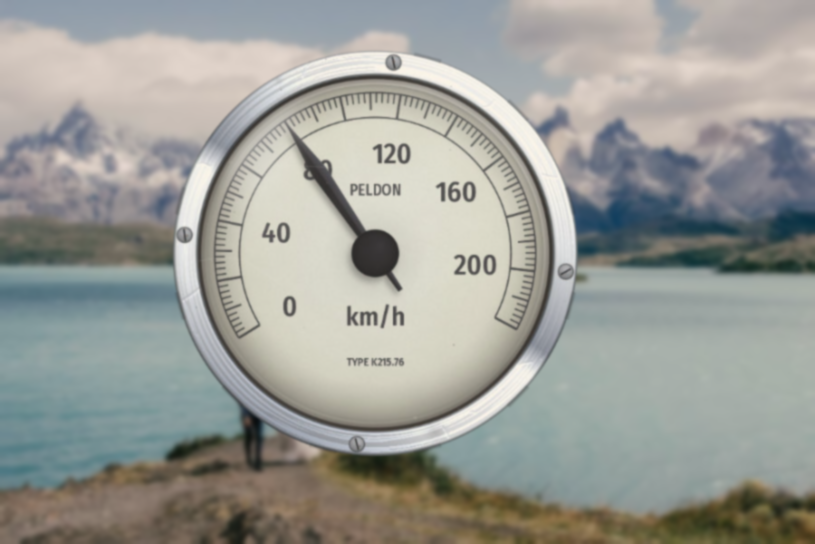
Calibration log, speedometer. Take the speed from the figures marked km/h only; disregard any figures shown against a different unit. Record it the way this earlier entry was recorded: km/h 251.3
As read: km/h 80
